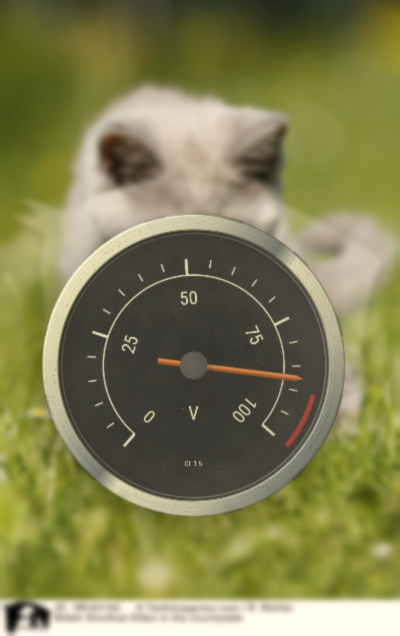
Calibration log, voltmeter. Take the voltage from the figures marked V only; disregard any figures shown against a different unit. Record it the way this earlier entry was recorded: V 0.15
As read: V 87.5
